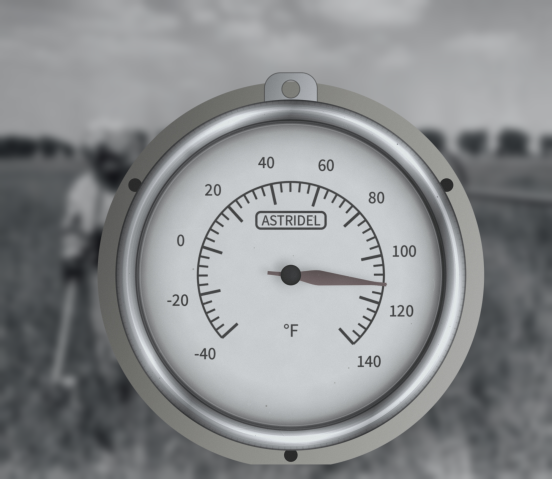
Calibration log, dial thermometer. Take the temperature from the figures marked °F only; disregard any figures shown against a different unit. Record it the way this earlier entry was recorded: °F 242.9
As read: °F 112
